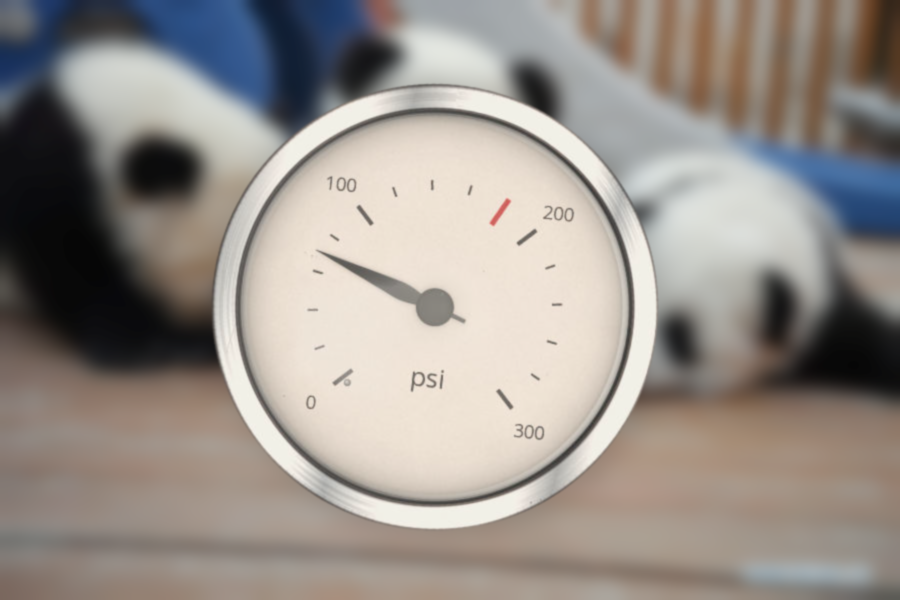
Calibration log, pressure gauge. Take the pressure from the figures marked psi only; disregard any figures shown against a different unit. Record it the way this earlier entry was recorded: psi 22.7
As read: psi 70
